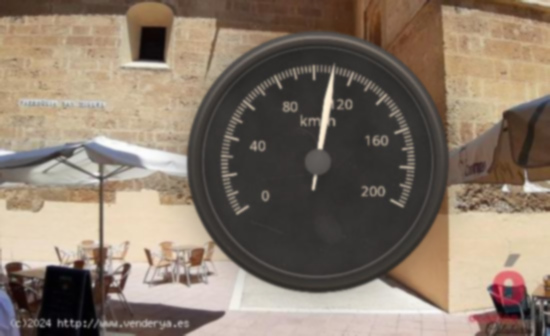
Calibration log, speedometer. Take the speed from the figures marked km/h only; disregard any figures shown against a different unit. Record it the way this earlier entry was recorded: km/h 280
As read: km/h 110
